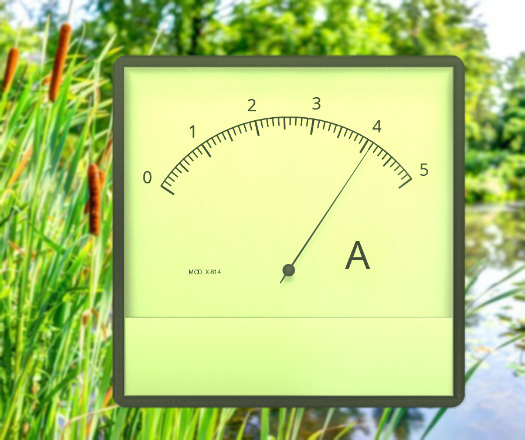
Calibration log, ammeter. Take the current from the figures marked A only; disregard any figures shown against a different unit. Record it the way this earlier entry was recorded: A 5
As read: A 4.1
